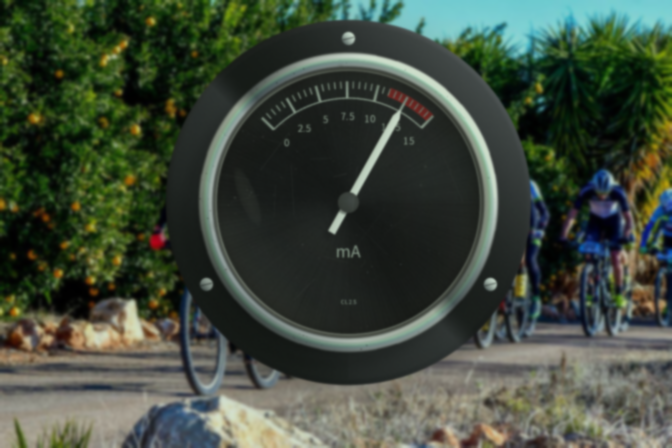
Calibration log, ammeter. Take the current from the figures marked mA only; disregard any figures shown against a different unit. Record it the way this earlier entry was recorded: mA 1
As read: mA 12.5
